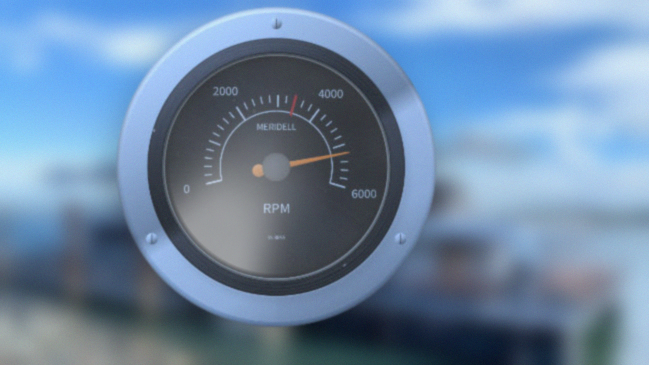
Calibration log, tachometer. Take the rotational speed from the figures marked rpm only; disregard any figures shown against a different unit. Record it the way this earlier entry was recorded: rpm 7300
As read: rpm 5200
